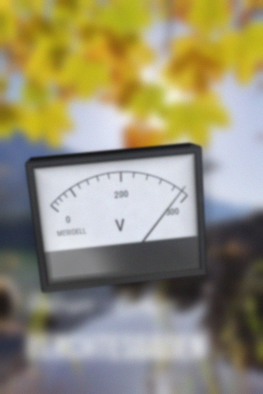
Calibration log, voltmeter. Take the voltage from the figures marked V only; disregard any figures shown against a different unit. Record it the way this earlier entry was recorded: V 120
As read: V 290
